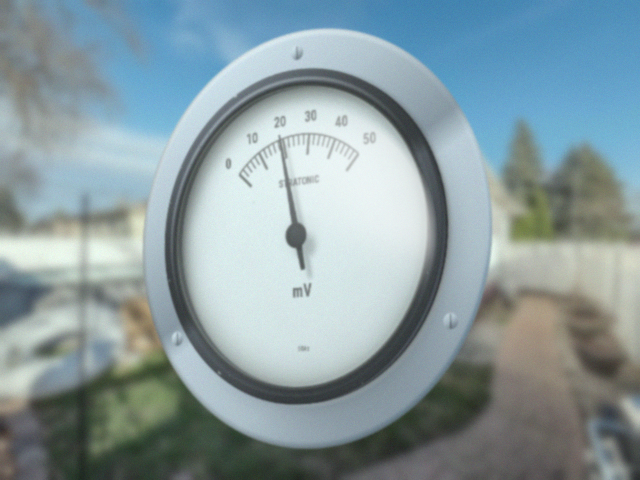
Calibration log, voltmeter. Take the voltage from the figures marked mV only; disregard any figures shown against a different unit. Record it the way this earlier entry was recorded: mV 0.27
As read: mV 20
